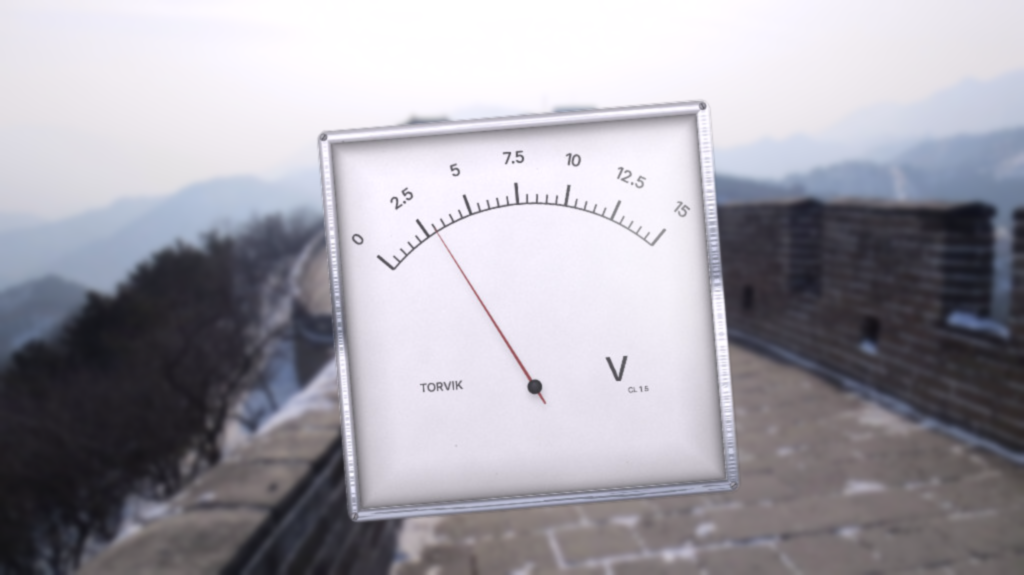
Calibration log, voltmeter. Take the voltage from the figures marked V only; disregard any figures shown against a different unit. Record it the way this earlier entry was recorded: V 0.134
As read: V 3
